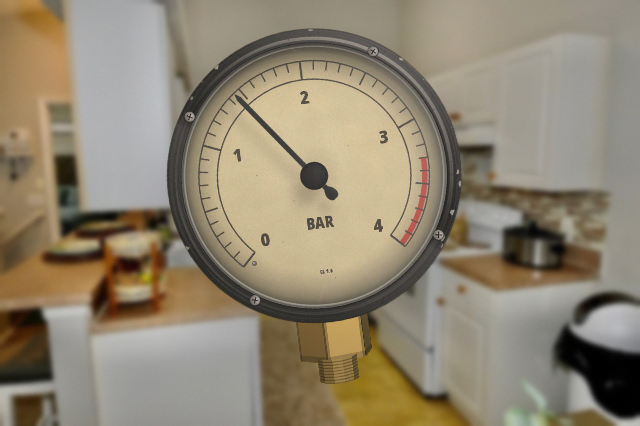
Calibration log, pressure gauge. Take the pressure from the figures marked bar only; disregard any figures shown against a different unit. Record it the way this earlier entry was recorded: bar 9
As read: bar 1.45
